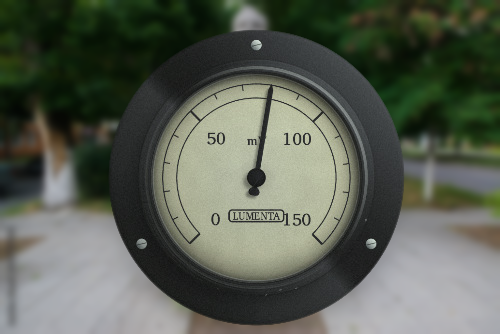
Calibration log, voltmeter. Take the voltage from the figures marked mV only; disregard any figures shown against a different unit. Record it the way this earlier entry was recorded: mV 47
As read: mV 80
